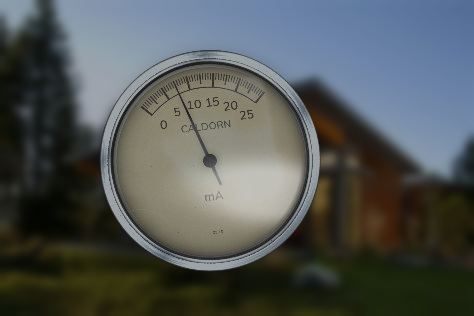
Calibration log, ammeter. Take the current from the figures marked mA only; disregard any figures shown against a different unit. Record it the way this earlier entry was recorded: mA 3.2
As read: mA 7.5
